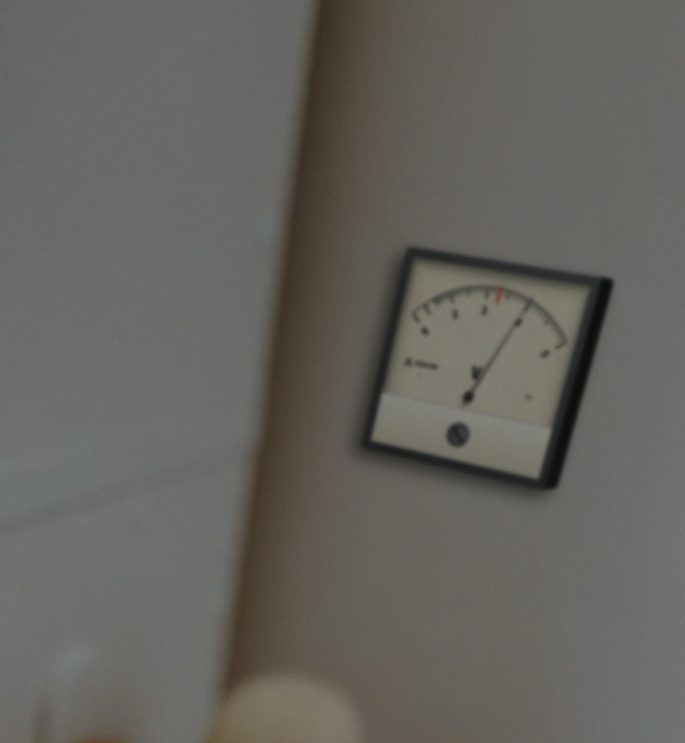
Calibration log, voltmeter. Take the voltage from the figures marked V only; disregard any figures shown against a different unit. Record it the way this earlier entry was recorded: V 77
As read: V 4
